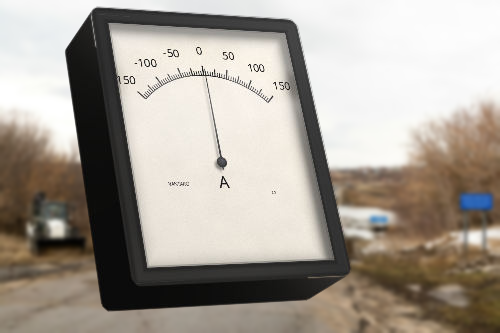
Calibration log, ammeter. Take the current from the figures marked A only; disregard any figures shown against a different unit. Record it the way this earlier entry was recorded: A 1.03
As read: A 0
